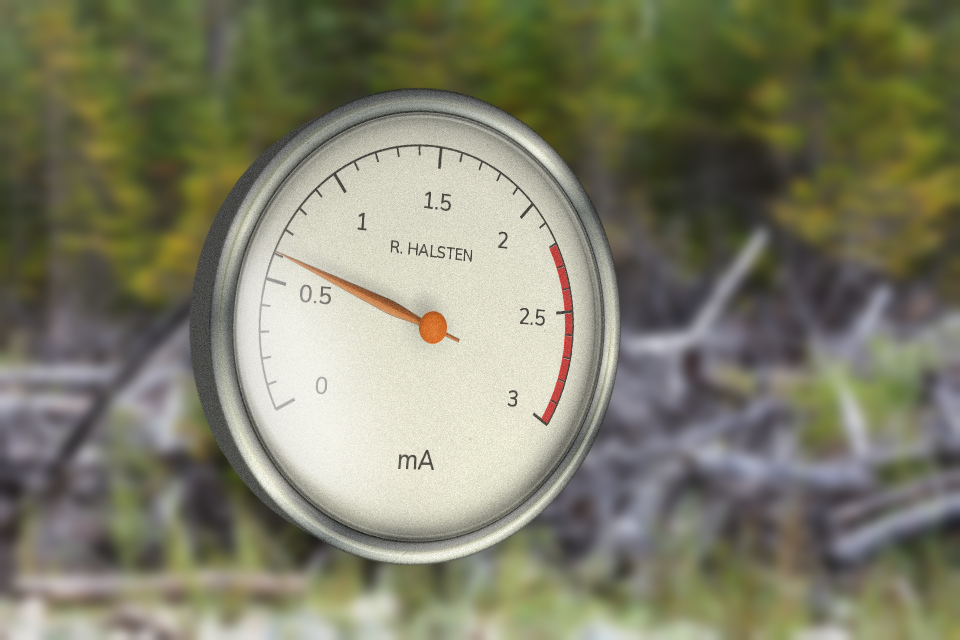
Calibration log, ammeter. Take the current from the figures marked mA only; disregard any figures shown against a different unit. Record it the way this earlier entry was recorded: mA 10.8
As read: mA 0.6
